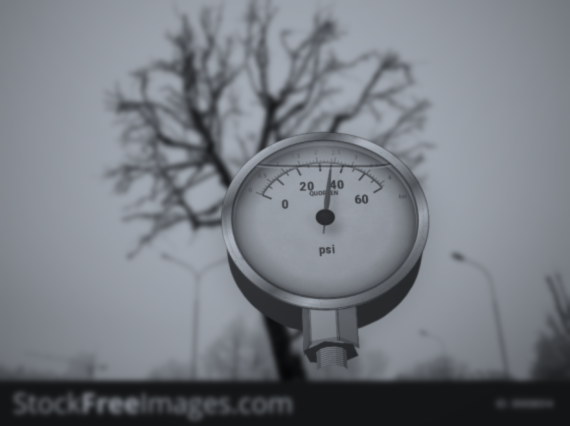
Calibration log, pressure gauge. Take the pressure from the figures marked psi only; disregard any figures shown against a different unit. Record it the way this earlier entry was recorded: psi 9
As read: psi 35
